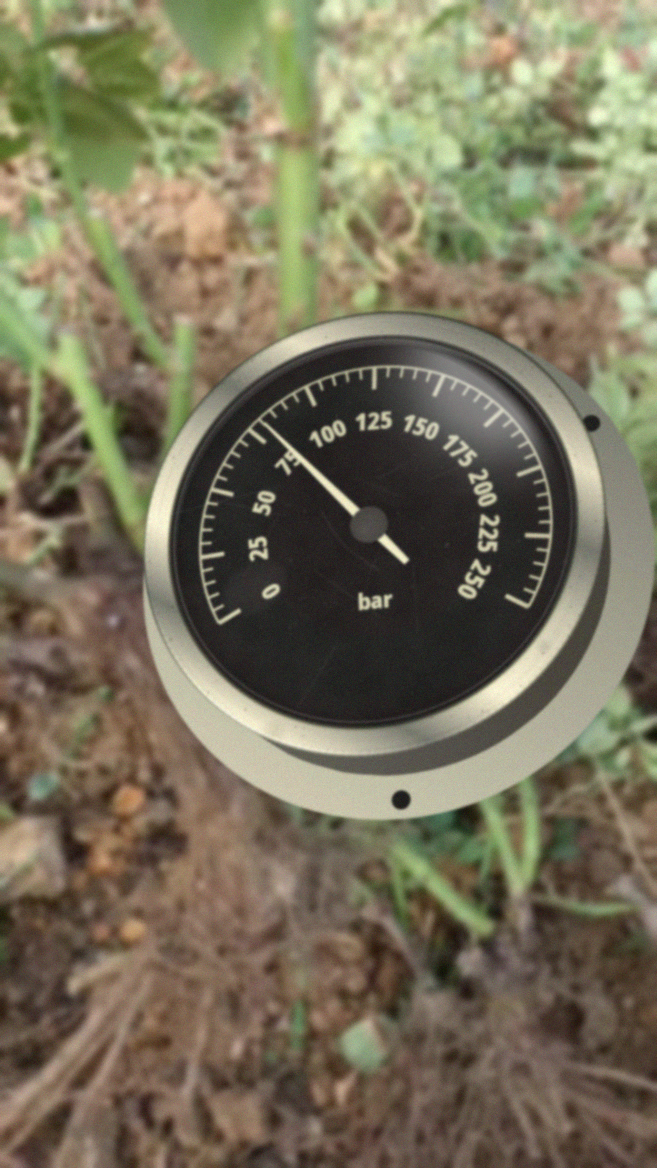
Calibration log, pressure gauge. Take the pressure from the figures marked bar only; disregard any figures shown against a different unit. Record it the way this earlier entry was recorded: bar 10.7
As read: bar 80
